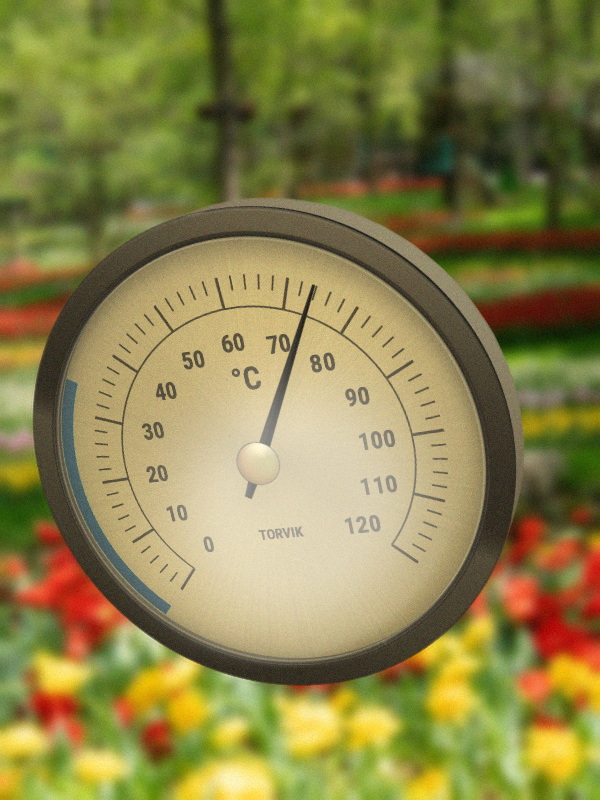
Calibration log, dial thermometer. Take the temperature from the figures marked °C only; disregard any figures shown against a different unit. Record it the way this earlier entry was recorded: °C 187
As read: °C 74
